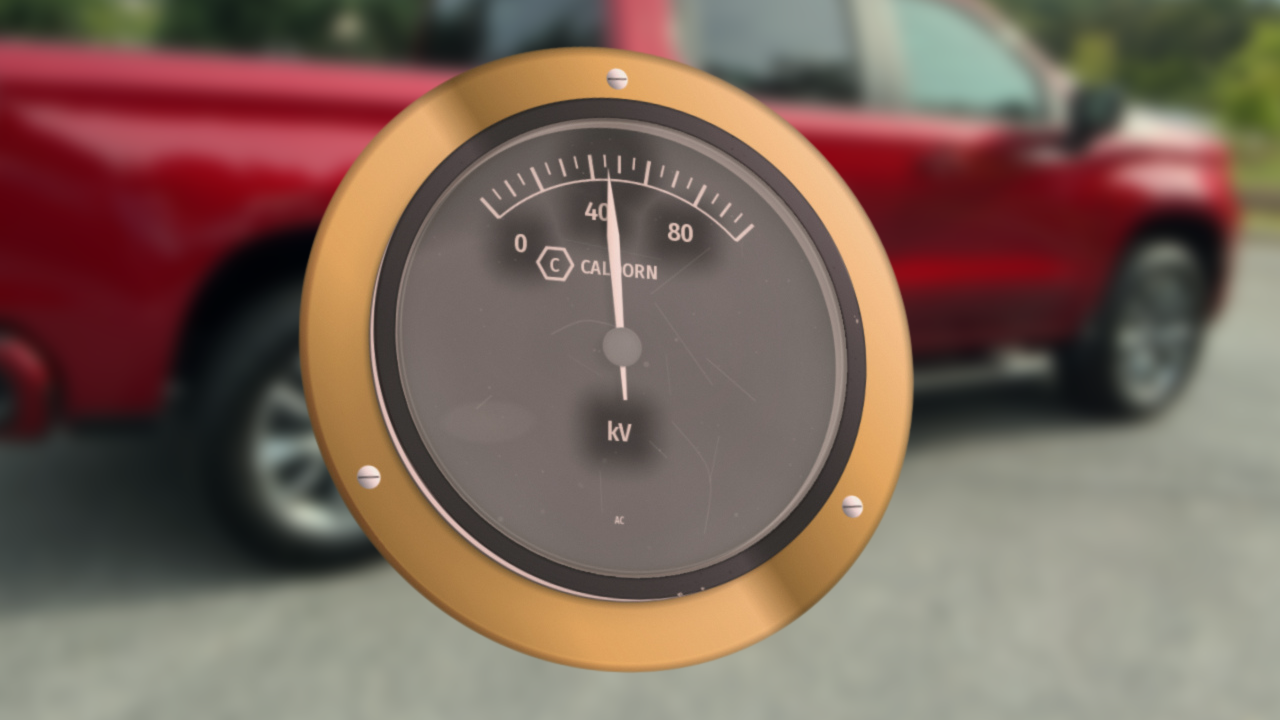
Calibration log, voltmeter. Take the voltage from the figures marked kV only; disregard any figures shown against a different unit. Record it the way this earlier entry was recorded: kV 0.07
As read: kV 45
